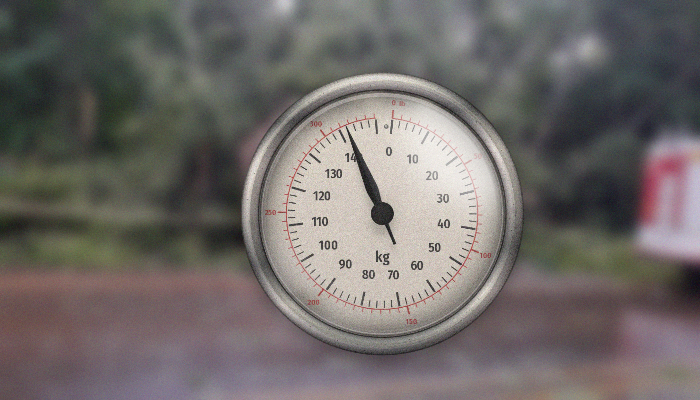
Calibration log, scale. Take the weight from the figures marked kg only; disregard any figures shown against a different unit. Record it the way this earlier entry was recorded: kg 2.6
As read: kg 142
